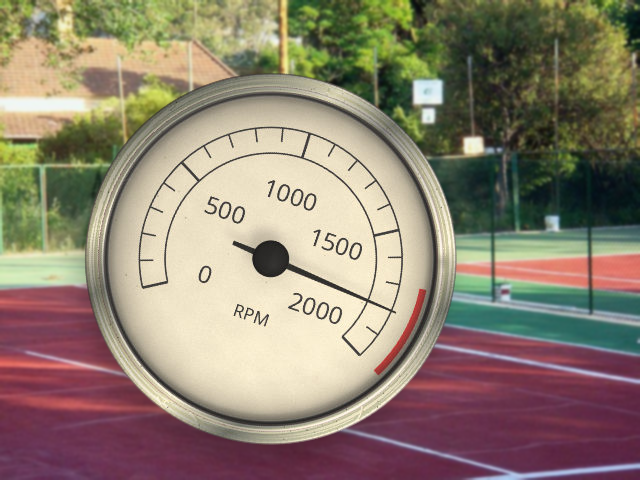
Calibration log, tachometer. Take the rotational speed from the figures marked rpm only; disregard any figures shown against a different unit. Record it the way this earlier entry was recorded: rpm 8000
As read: rpm 1800
